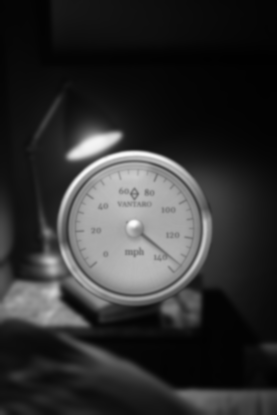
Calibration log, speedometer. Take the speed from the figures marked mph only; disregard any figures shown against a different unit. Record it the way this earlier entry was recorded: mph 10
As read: mph 135
